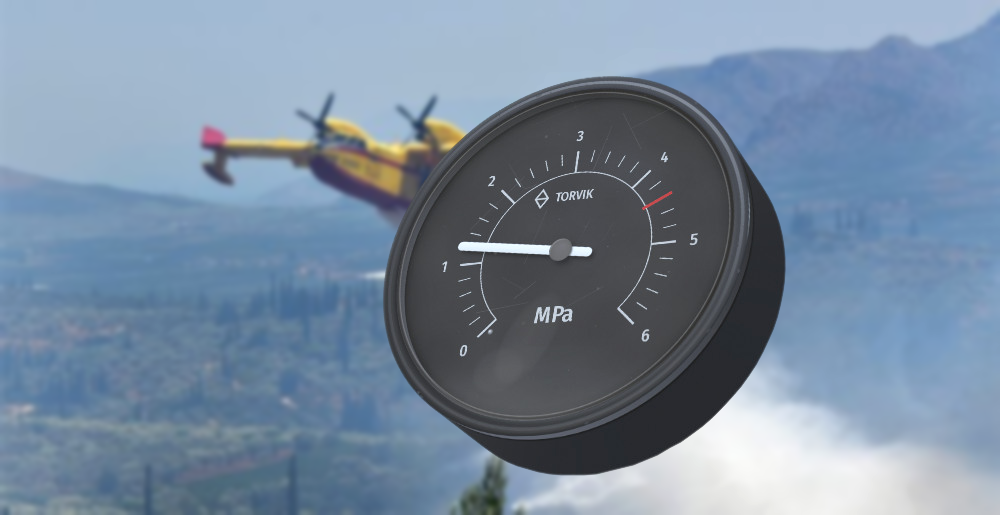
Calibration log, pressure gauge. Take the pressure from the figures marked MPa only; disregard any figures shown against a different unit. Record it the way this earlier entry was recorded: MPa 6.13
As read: MPa 1.2
